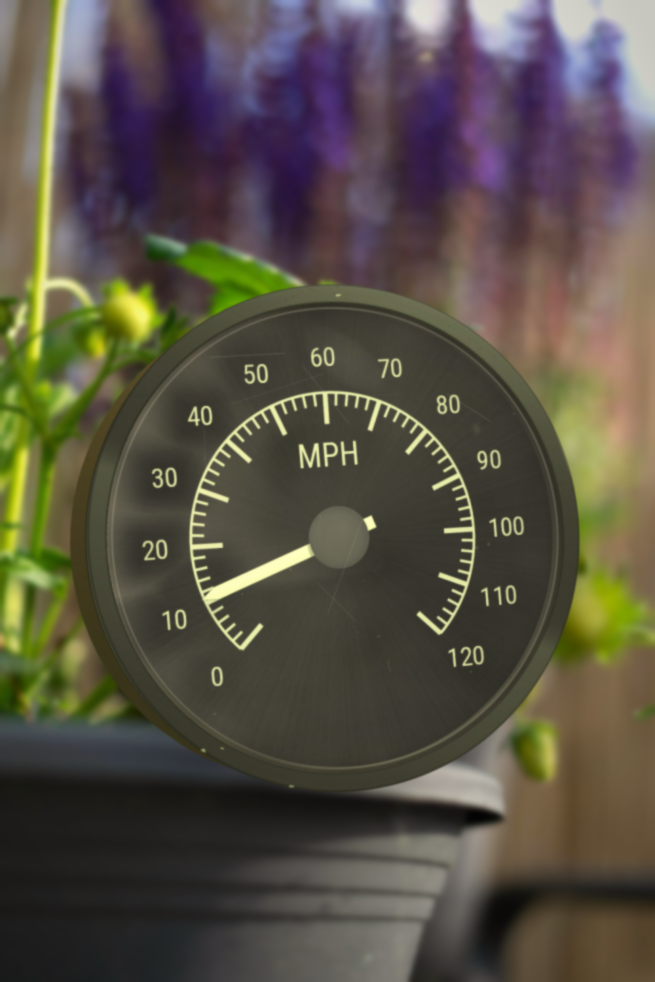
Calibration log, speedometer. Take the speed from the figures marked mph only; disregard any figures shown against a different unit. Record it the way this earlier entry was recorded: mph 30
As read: mph 11
